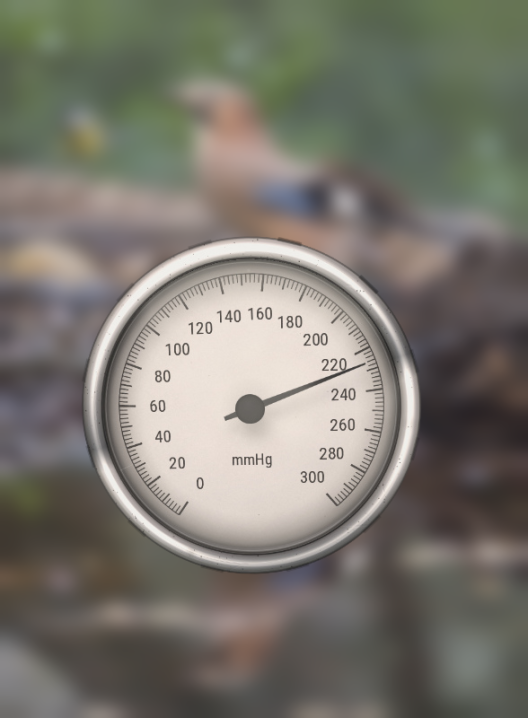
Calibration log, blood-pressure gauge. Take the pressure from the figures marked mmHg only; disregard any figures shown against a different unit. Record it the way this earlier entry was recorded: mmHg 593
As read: mmHg 226
